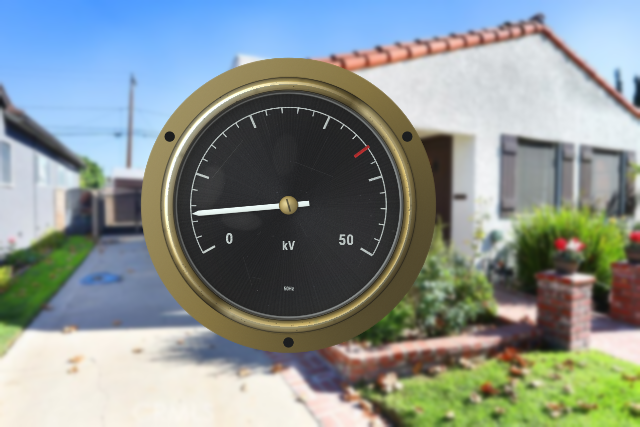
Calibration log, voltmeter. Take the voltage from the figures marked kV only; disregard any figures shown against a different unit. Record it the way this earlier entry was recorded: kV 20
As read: kV 5
